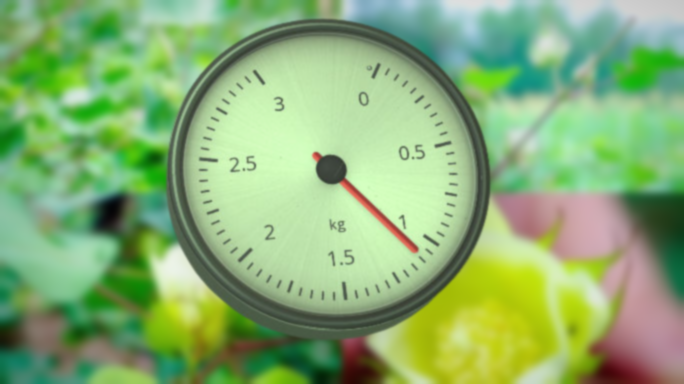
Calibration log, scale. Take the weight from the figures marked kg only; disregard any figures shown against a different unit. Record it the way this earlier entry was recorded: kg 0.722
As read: kg 1.1
